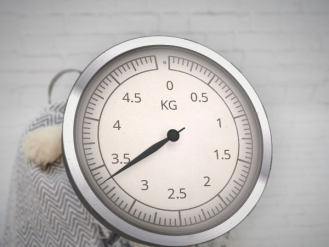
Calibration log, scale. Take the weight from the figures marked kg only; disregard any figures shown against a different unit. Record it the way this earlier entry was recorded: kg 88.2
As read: kg 3.35
